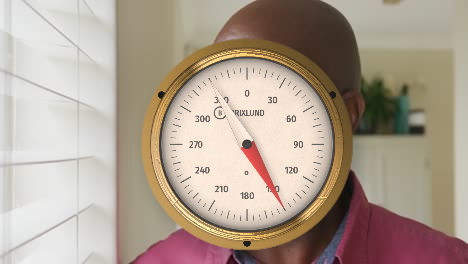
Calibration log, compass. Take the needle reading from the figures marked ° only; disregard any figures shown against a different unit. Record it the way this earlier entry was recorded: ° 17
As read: ° 150
